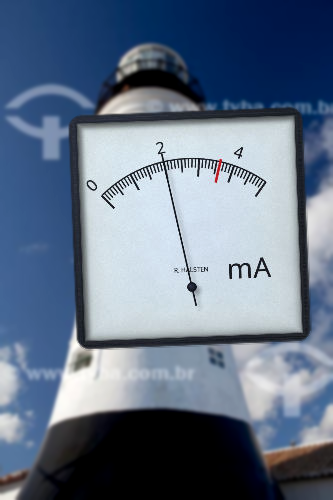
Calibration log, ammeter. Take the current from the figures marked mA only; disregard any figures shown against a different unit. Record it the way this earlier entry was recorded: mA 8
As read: mA 2
